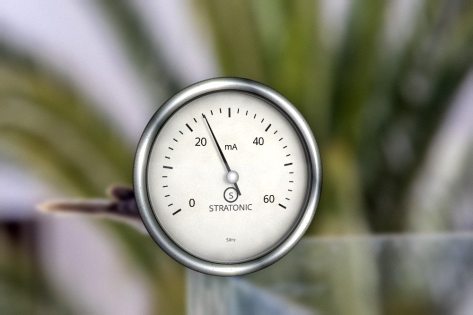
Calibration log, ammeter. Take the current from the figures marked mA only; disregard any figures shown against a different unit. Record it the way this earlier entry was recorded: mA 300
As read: mA 24
